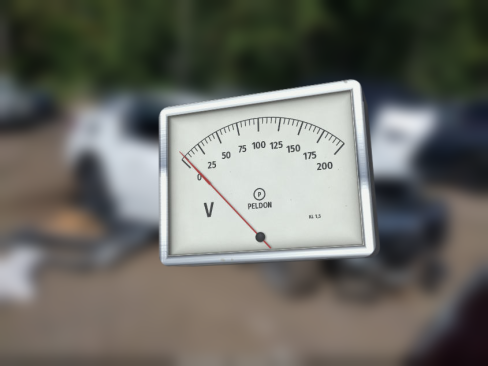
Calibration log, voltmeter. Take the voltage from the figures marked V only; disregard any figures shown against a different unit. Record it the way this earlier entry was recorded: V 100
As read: V 5
